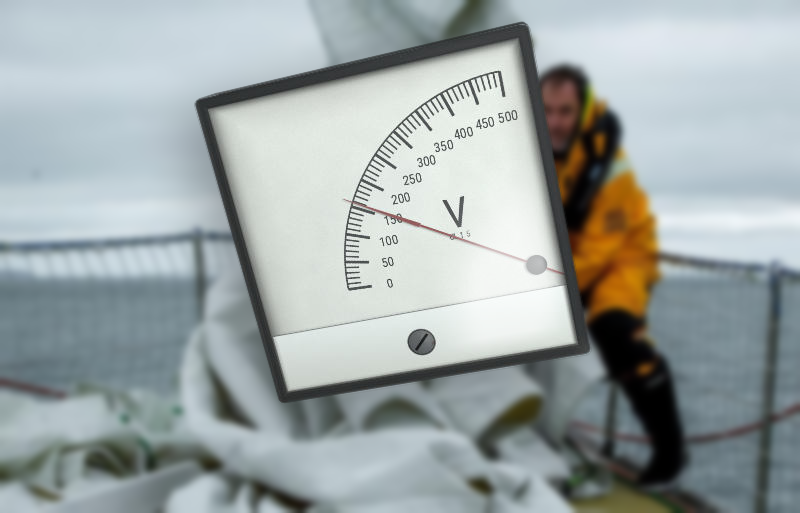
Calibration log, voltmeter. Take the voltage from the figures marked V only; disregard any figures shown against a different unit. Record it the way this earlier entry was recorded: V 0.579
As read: V 160
